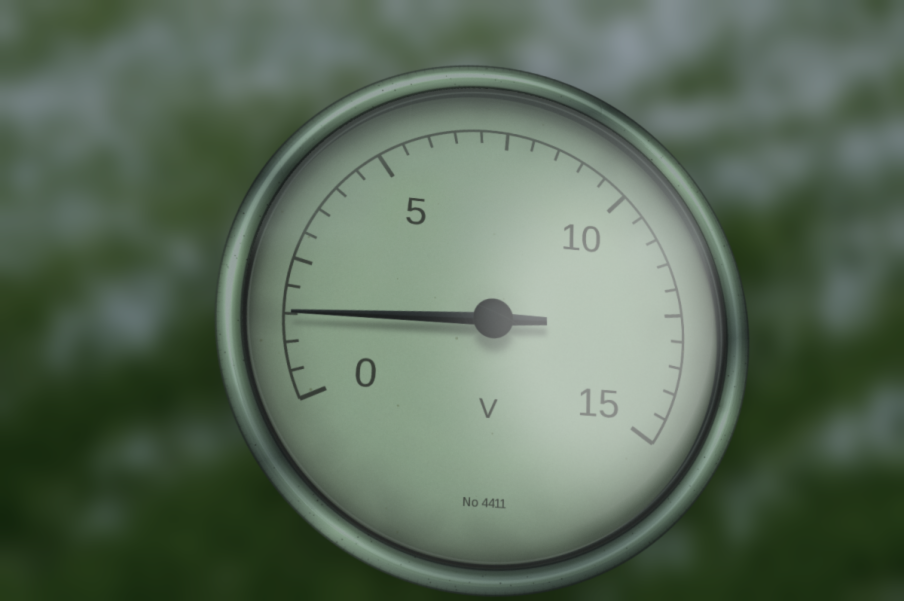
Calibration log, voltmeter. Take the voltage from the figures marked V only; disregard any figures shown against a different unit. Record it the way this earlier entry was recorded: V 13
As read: V 1.5
